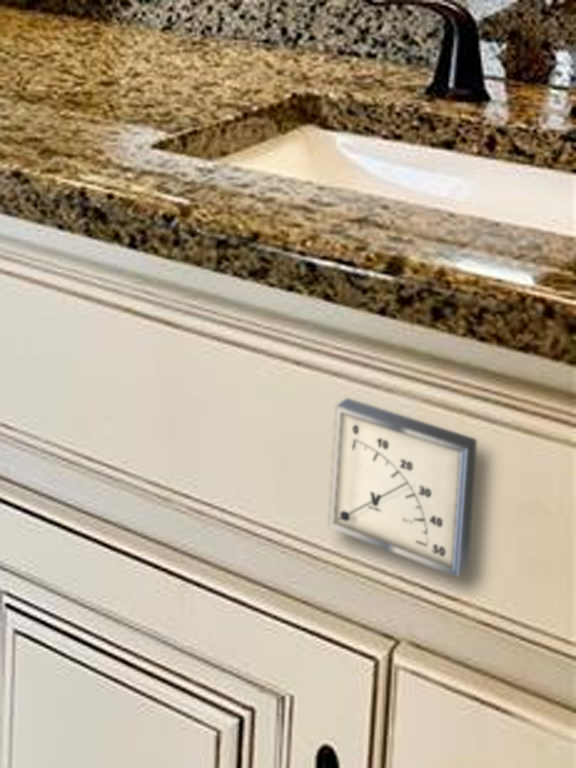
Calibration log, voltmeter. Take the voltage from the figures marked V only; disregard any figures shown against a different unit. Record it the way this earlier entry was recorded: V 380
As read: V 25
